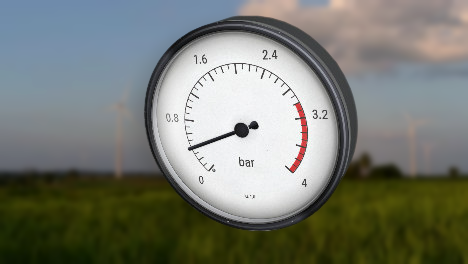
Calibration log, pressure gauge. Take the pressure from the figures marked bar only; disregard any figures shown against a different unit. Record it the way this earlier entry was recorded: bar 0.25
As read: bar 0.4
